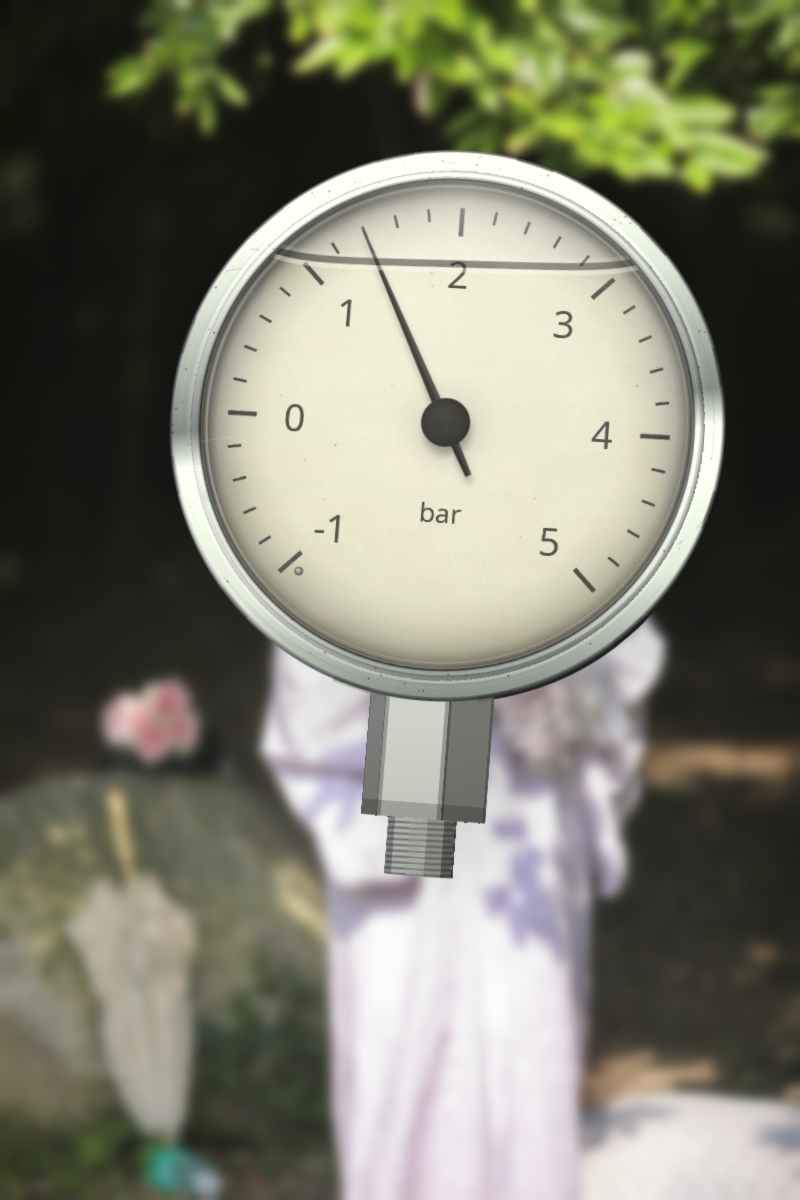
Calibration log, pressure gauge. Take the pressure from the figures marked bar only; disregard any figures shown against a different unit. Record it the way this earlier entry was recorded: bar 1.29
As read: bar 1.4
